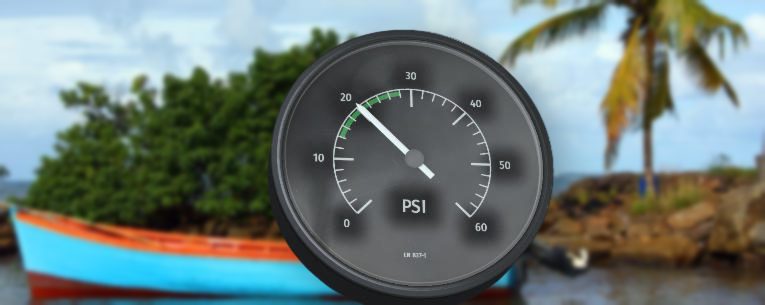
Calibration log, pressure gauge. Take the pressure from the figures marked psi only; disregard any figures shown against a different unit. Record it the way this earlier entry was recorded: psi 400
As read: psi 20
